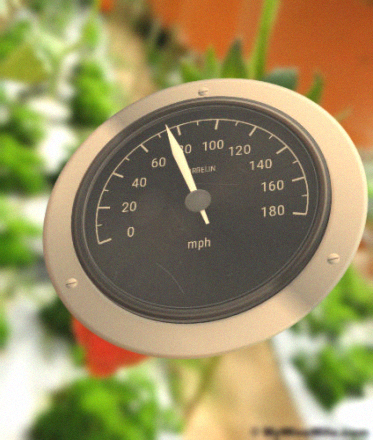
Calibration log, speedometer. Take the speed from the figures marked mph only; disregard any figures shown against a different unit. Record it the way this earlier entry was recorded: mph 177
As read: mph 75
